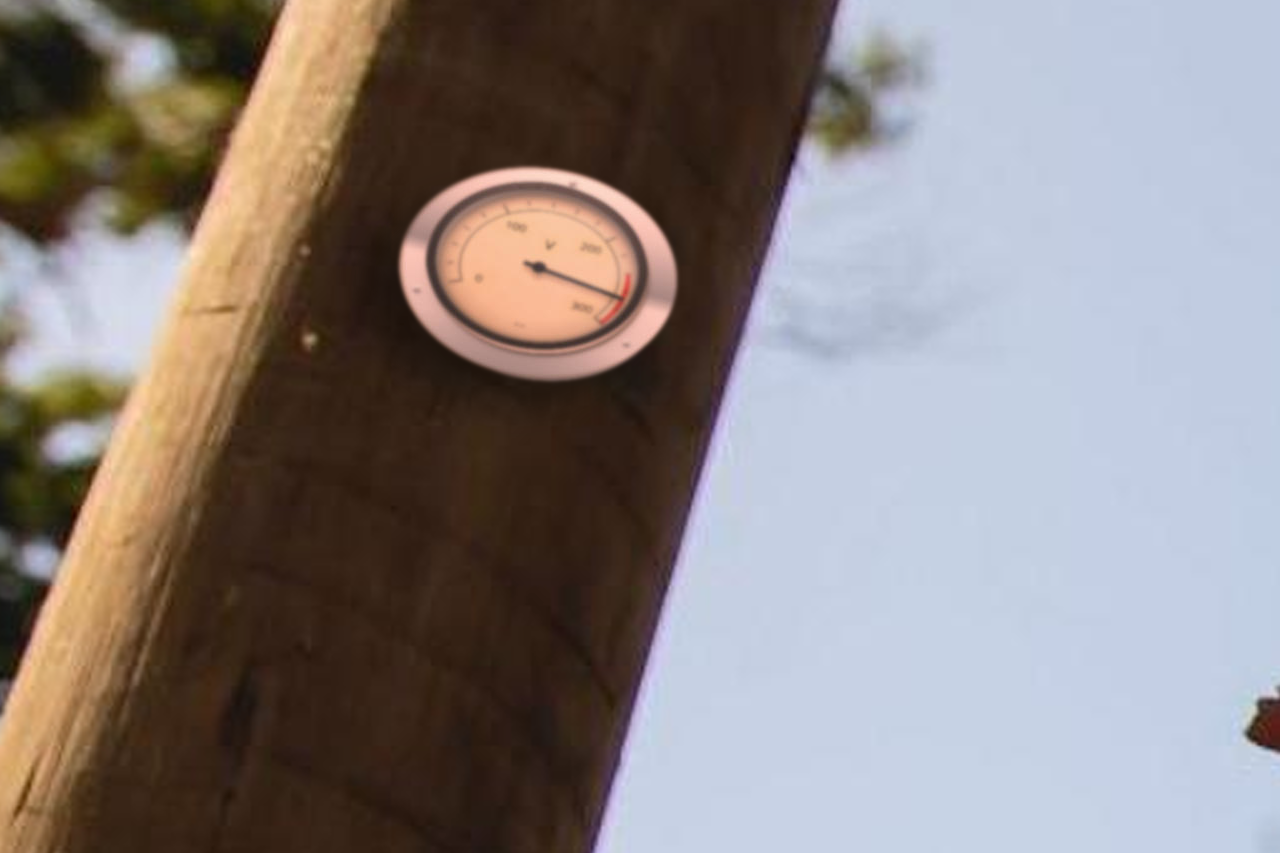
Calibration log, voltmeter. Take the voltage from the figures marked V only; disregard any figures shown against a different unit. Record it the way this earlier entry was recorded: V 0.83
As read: V 270
